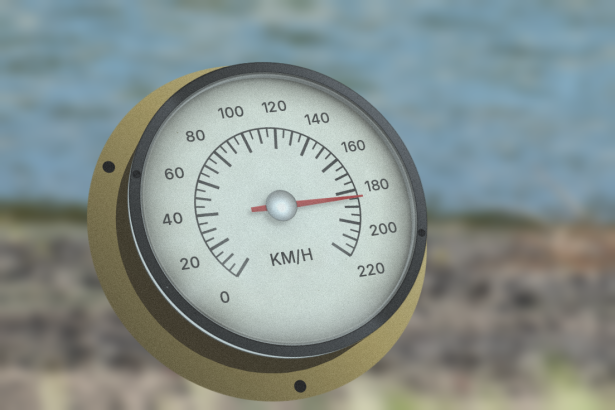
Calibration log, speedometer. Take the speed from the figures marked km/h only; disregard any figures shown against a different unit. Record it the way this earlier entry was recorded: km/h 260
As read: km/h 185
